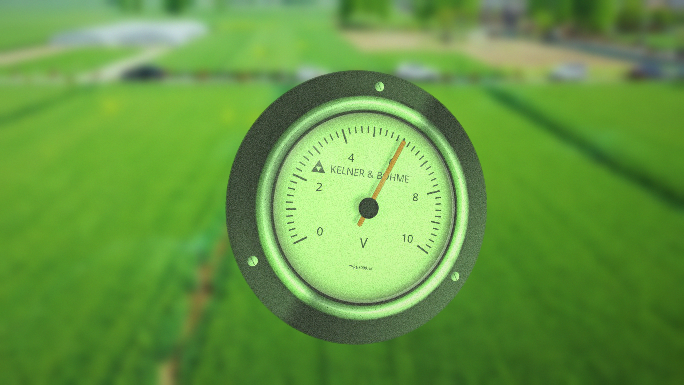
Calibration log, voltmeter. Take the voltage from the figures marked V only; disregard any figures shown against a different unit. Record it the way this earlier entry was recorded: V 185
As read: V 6
